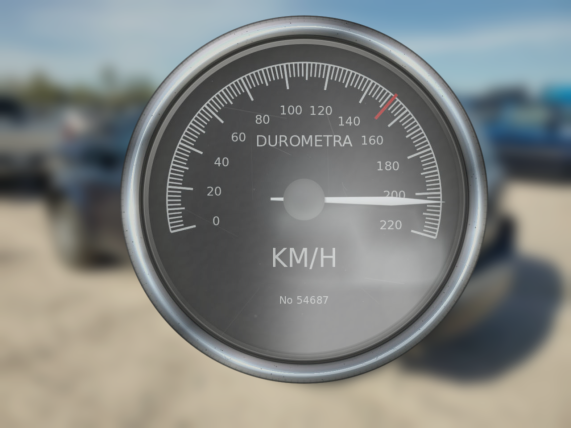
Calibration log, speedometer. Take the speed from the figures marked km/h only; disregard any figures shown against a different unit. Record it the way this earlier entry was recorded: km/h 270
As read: km/h 204
